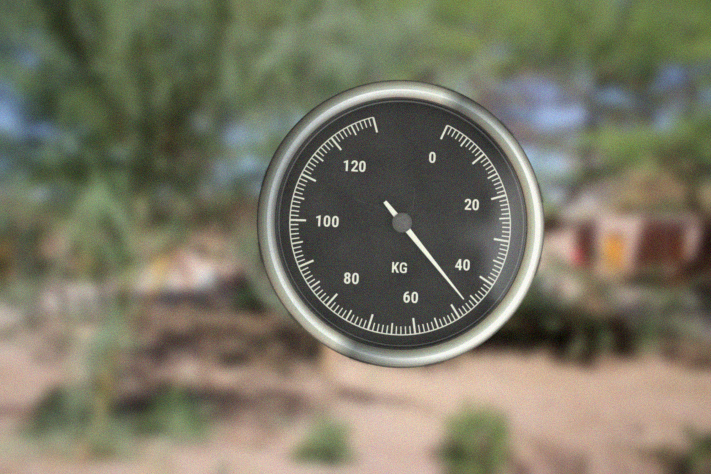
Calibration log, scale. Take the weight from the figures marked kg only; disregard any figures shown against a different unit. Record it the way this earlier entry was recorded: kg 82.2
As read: kg 47
